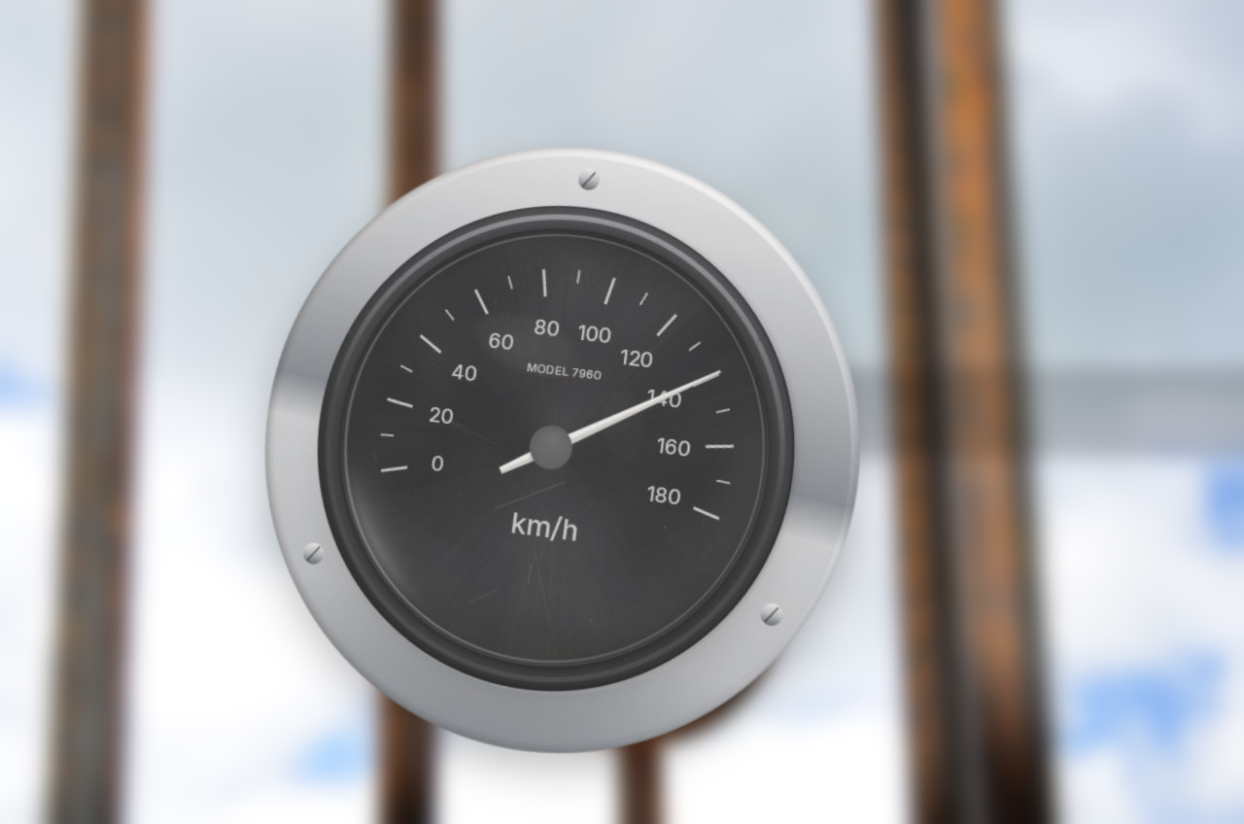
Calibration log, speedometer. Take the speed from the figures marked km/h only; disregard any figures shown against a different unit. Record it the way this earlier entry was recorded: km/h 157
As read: km/h 140
